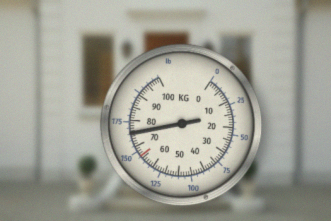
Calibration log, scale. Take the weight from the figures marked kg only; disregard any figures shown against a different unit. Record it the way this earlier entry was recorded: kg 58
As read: kg 75
